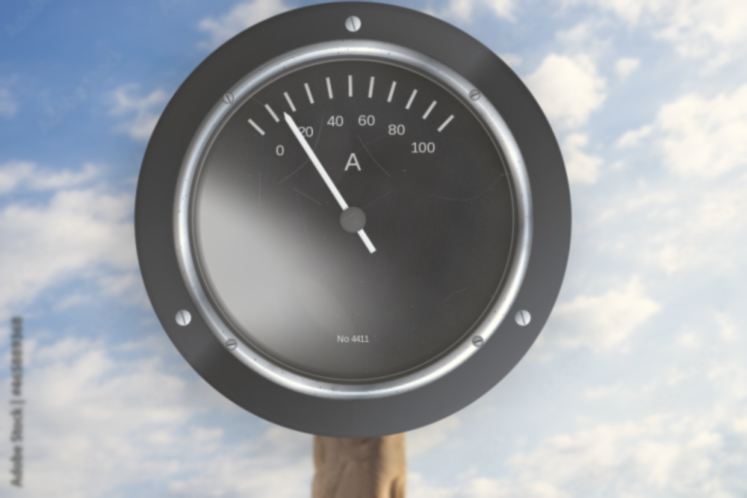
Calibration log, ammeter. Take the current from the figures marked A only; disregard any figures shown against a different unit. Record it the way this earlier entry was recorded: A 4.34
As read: A 15
